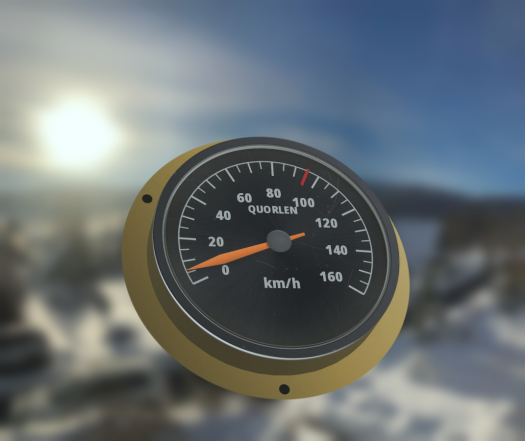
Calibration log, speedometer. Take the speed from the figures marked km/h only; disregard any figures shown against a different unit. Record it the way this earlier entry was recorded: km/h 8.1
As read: km/h 5
